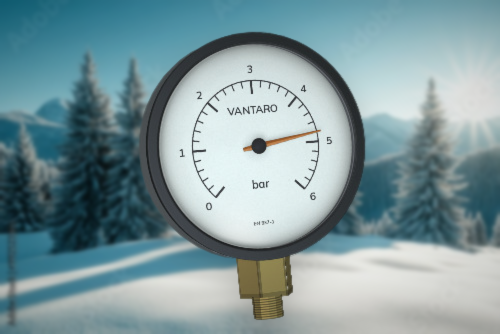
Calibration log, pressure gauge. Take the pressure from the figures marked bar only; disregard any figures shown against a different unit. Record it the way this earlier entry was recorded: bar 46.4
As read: bar 4.8
